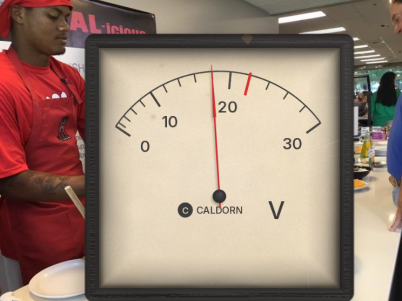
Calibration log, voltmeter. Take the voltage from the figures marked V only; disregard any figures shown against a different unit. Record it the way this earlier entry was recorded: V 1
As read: V 18
